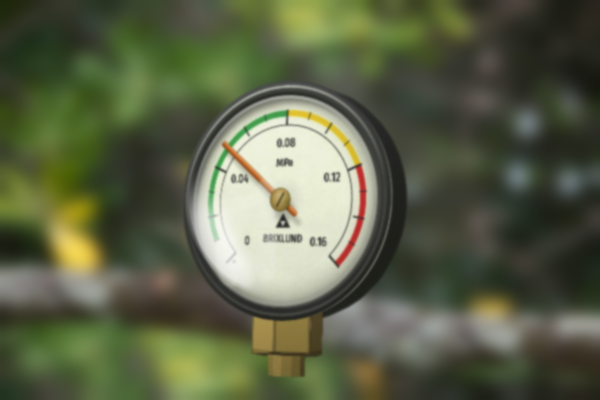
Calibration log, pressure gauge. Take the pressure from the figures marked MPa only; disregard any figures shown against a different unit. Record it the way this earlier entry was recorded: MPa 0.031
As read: MPa 0.05
